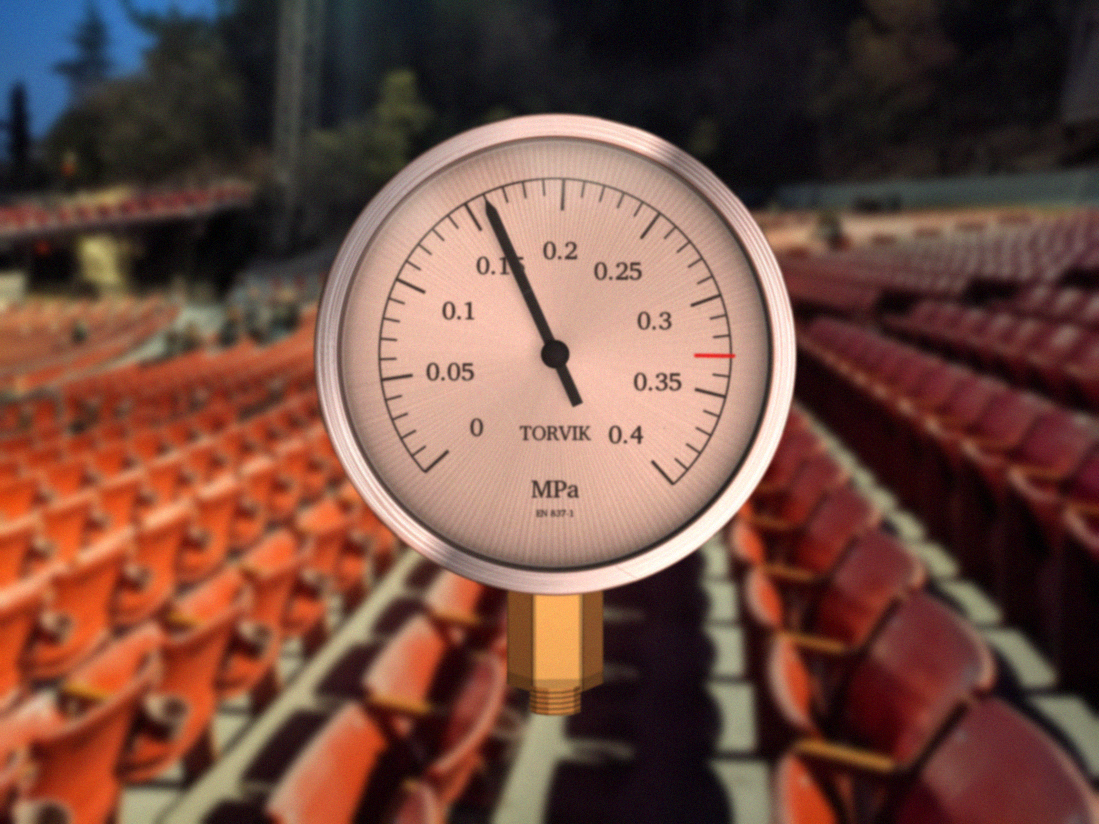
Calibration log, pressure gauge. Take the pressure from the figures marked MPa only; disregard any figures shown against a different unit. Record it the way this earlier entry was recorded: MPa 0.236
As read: MPa 0.16
